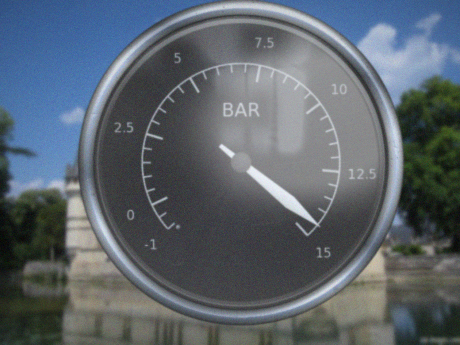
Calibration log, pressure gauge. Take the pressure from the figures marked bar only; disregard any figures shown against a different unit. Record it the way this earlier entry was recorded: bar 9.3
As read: bar 14.5
